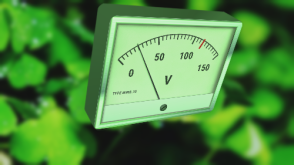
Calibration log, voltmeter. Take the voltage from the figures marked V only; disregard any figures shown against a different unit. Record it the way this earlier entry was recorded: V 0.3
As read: V 25
